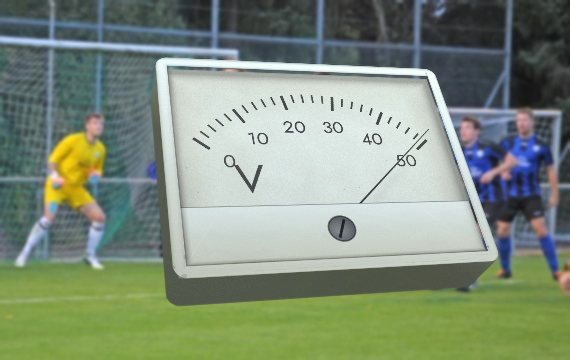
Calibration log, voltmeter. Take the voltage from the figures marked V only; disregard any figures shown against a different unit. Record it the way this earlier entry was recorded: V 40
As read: V 49
